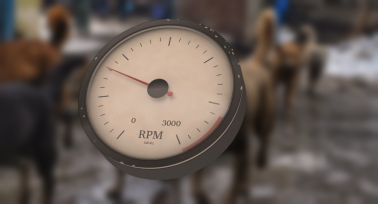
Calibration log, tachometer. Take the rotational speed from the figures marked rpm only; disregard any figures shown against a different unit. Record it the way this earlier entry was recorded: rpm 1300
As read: rpm 800
